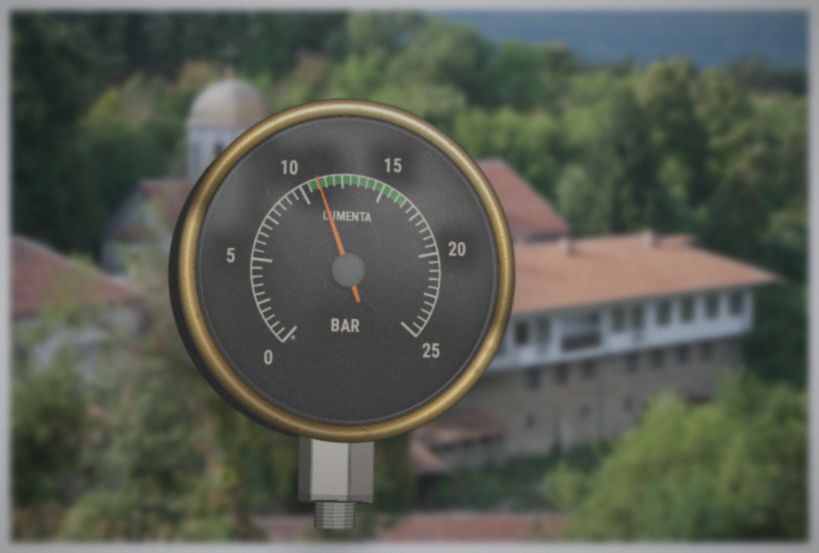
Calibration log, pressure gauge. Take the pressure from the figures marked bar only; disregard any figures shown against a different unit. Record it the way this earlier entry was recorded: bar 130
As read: bar 11
